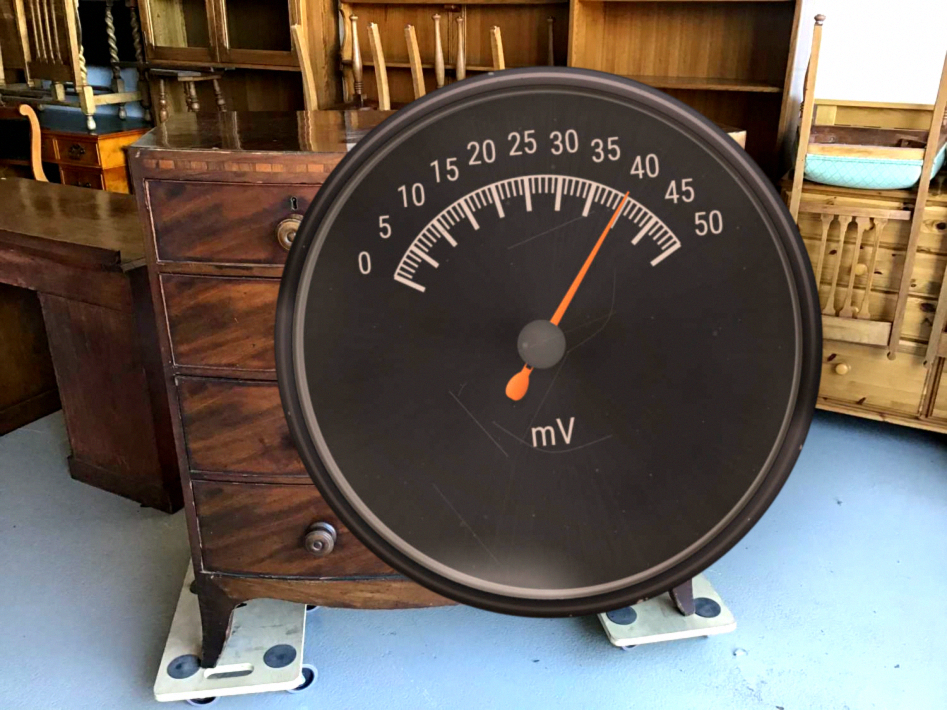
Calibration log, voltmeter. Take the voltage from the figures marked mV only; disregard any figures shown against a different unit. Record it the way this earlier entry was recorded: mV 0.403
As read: mV 40
